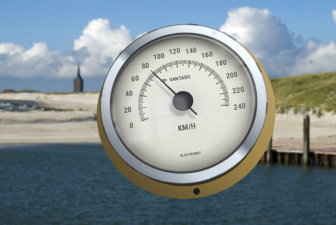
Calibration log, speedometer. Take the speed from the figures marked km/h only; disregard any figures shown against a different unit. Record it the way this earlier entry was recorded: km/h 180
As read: km/h 80
